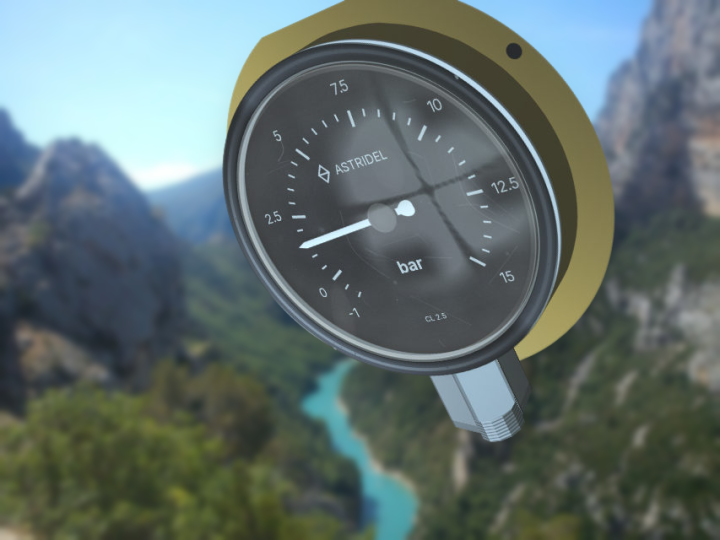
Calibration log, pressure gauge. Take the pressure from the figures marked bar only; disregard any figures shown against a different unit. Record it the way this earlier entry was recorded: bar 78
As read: bar 1.5
